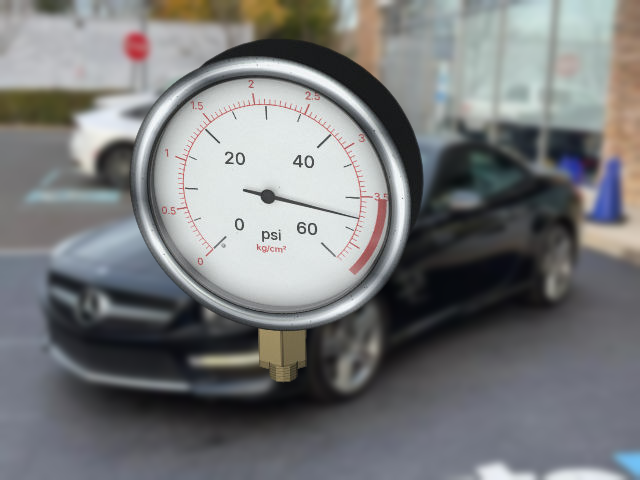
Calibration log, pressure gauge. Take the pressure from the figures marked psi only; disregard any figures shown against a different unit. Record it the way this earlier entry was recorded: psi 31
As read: psi 52.5
